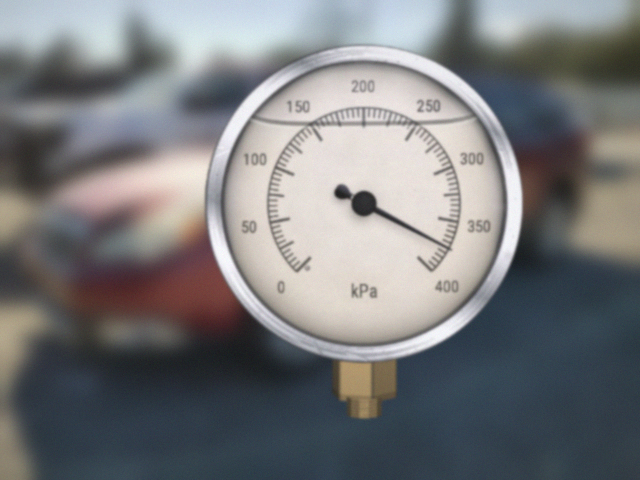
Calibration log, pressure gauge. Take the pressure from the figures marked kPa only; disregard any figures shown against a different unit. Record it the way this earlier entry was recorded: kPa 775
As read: kPa 375
